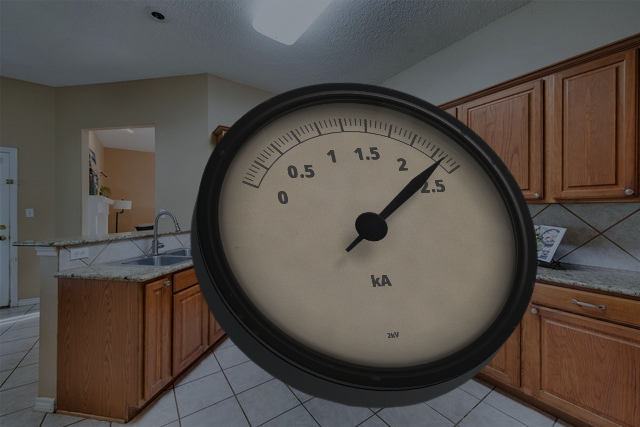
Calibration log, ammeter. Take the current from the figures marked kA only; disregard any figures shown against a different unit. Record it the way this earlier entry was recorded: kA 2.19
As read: kA 2.35
